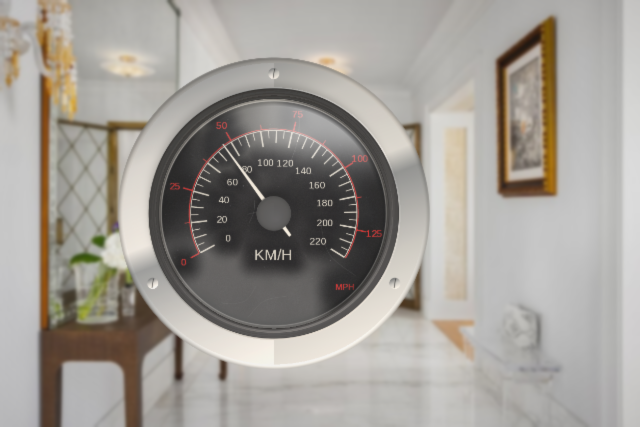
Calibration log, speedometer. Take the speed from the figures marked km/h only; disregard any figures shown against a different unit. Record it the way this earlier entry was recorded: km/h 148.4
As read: km/h 75
